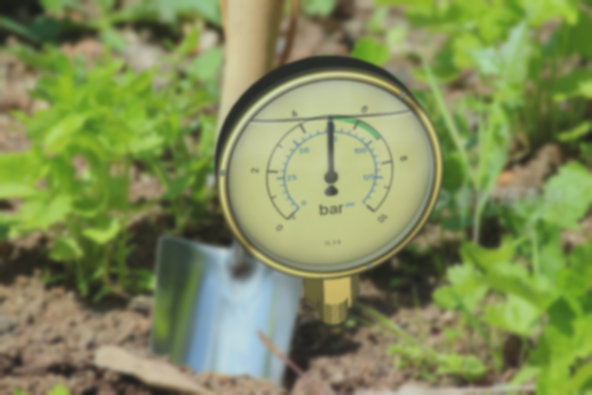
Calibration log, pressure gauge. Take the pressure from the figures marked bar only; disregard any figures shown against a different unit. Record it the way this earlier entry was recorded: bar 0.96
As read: bar 5
